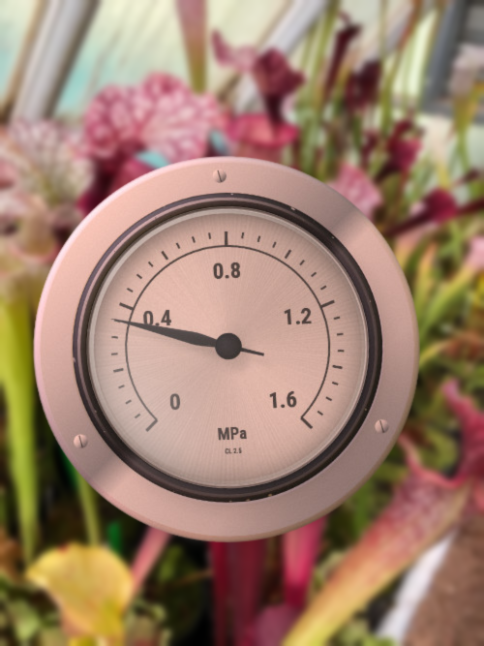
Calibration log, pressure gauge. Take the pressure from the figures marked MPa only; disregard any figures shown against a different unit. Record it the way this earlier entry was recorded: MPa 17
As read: MPa 0.35
